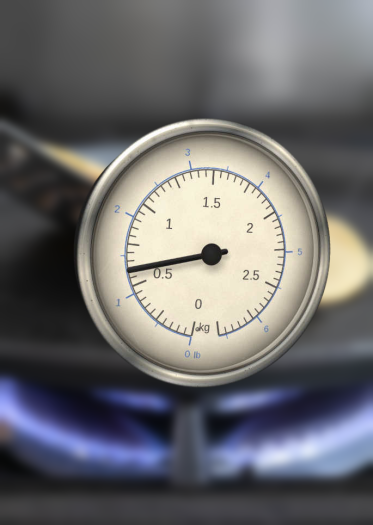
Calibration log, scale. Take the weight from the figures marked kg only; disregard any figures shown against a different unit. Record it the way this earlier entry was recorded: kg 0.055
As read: kg 0.6
